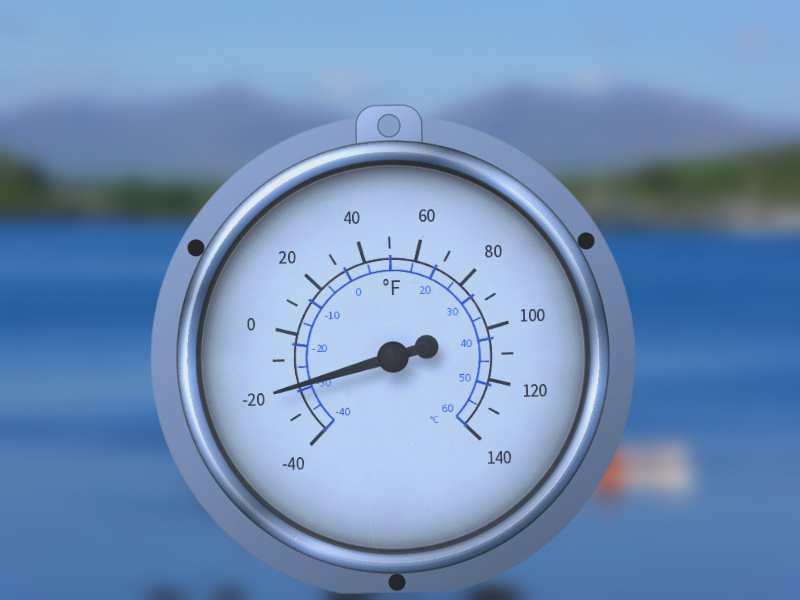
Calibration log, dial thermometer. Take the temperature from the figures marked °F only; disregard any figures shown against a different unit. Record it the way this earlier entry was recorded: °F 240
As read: °F -20
